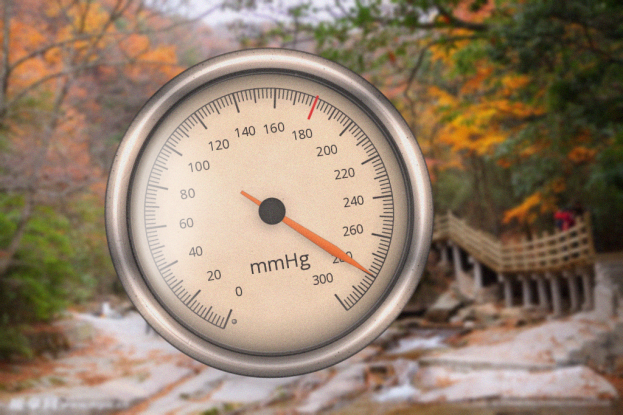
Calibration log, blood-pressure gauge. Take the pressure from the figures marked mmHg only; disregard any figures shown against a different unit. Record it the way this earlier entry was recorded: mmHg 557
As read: mmHg 280
